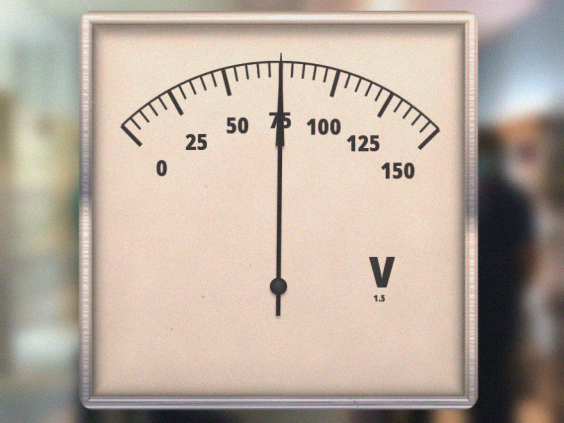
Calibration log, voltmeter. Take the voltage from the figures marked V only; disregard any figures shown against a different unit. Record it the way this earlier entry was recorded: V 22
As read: V 75
